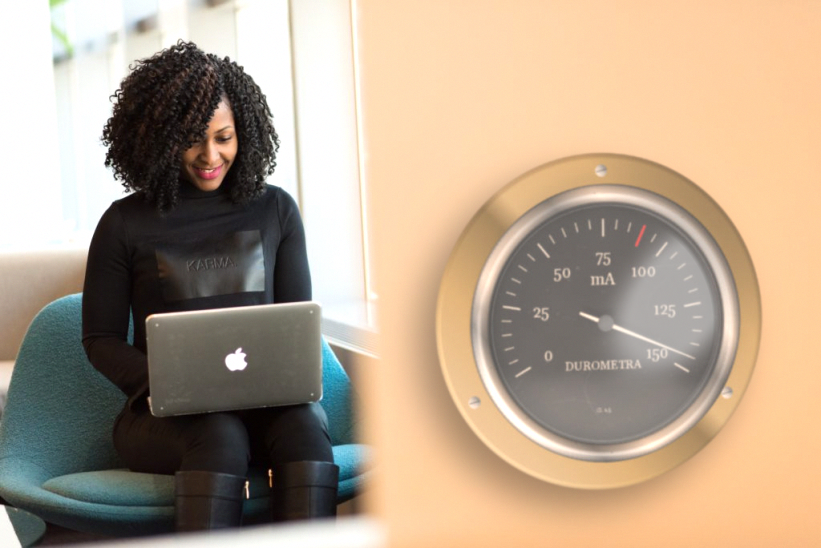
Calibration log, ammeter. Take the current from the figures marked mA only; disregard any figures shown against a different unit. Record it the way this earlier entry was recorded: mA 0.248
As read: mA 145
